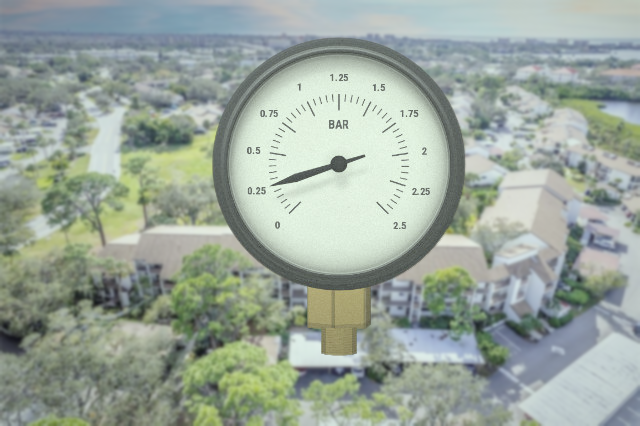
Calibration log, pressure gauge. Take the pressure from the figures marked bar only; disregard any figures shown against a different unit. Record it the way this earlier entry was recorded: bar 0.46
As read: bar 0.25
